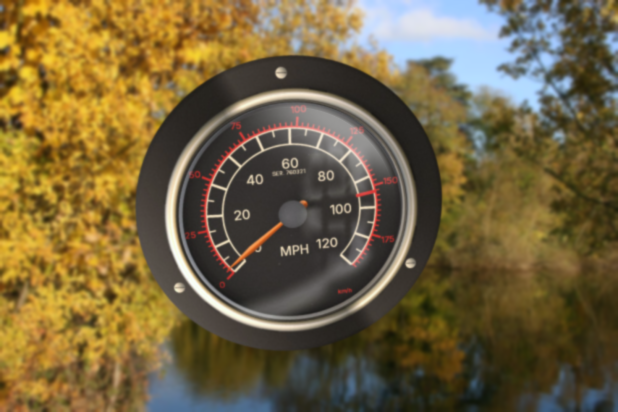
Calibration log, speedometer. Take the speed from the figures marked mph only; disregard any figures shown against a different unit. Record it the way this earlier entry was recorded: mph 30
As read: mph 2.5
